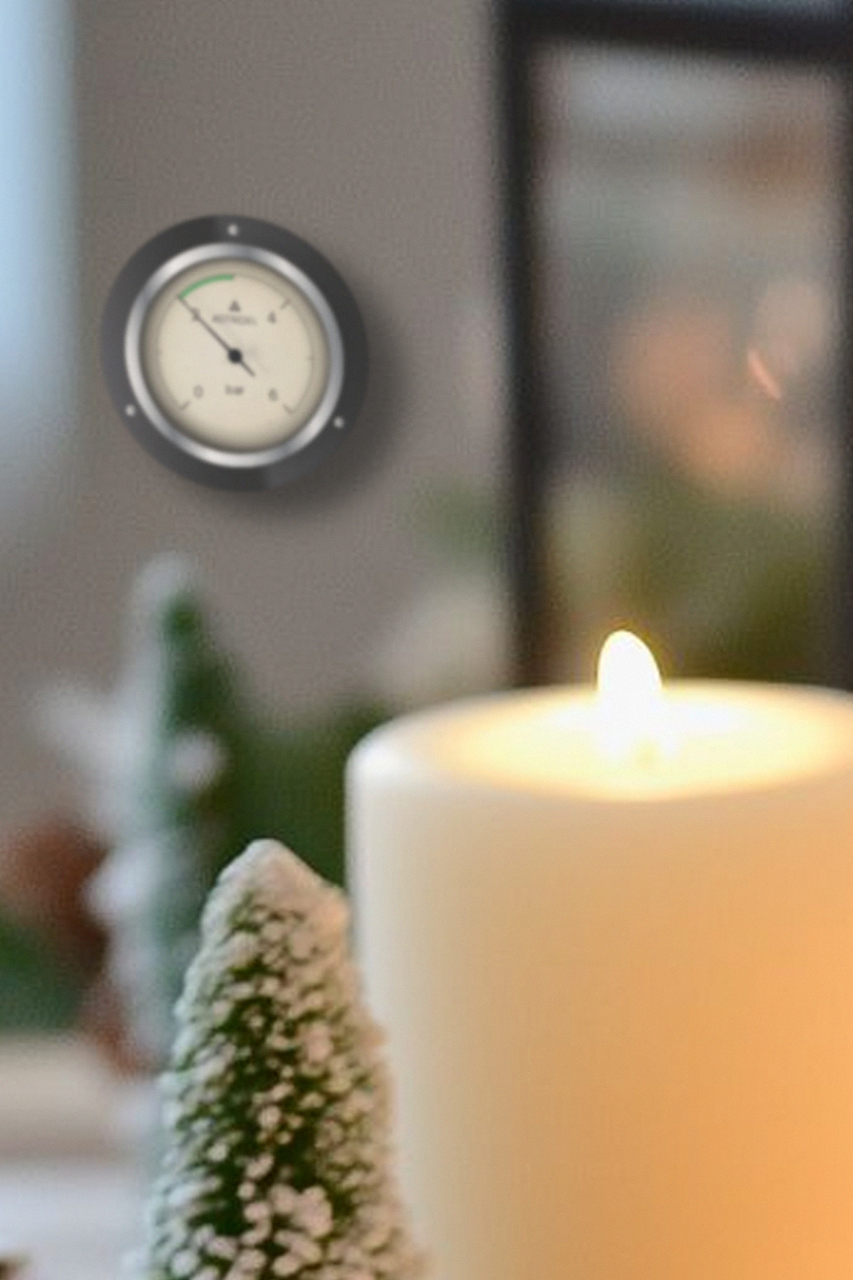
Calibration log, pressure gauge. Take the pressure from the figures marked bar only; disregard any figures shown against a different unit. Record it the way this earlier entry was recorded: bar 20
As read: bar 2
